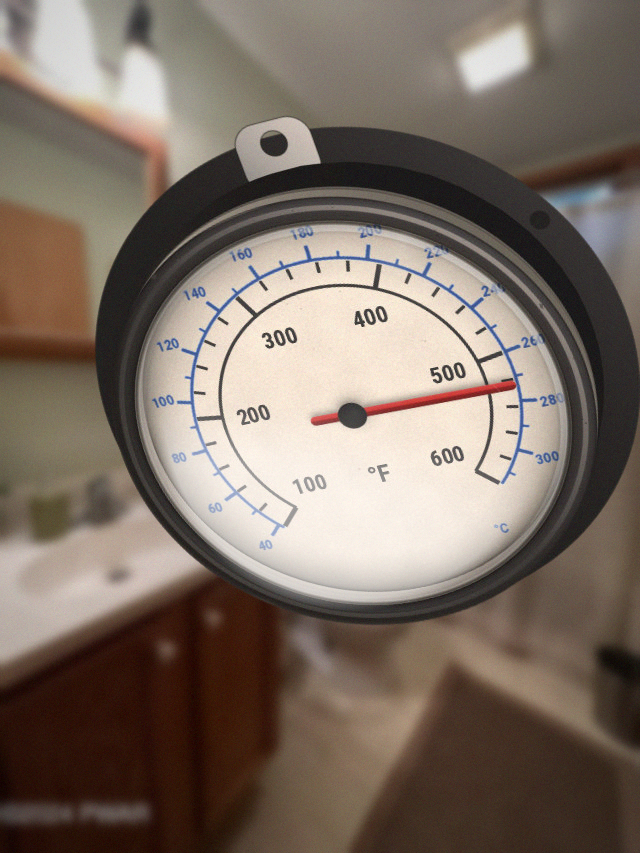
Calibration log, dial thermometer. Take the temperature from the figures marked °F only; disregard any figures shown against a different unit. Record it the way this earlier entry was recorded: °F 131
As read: °F 520
